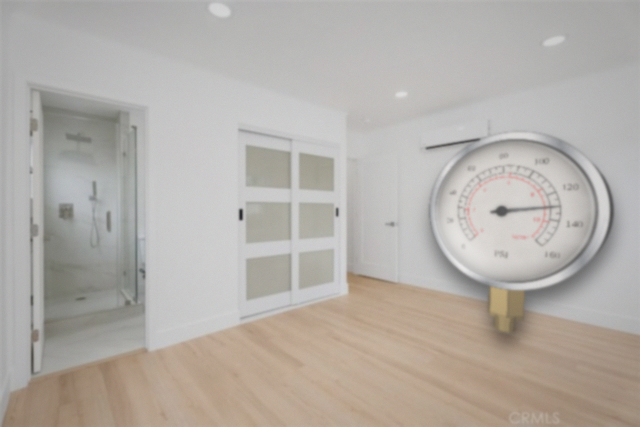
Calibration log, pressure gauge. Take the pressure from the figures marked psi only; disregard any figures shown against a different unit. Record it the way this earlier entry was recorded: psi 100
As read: psi 130
